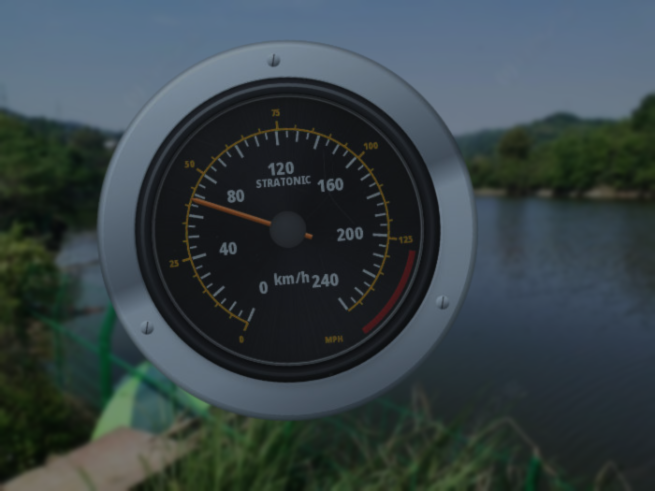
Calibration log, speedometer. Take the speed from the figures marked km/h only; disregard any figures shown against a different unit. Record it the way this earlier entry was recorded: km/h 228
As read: km/h 67.5
